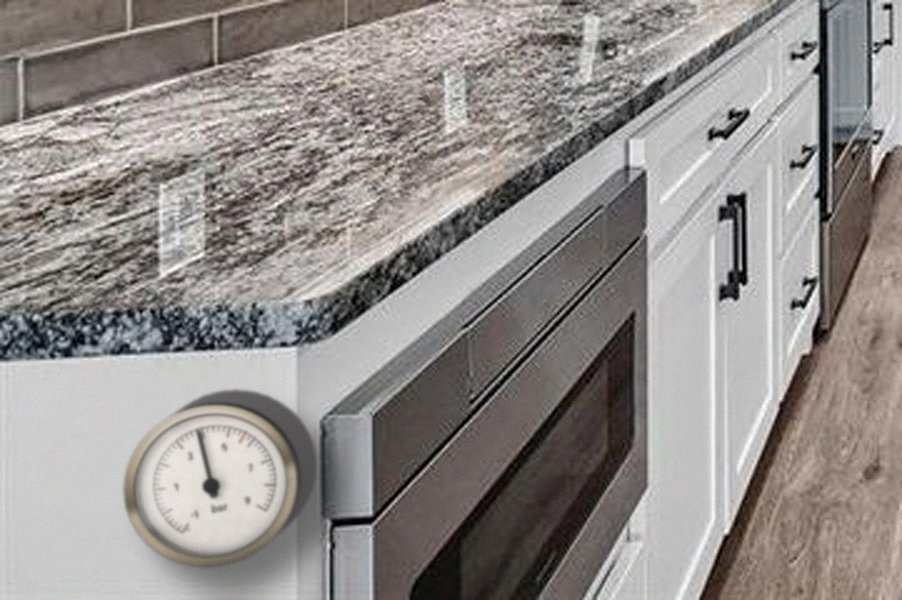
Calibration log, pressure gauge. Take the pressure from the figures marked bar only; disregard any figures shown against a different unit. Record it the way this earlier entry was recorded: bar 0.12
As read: bar 4
